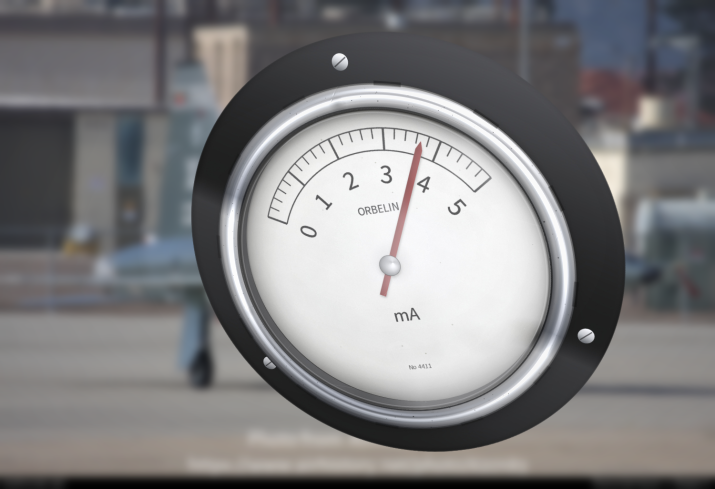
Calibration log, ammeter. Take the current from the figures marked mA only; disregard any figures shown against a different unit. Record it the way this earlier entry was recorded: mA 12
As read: mA 3.7
